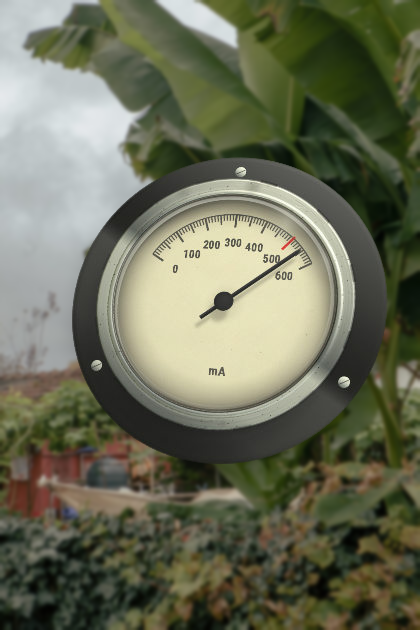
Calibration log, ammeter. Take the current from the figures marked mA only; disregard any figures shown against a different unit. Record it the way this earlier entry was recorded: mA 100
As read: mA 550
